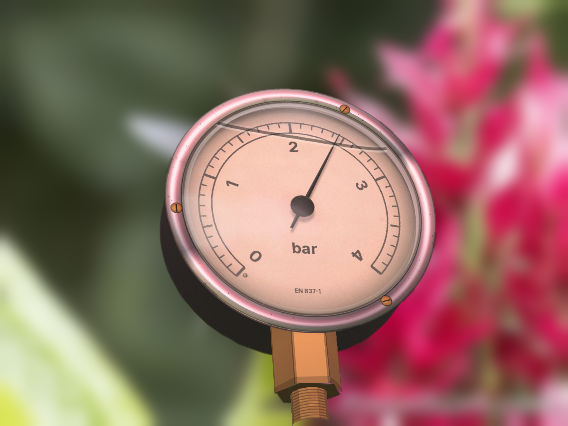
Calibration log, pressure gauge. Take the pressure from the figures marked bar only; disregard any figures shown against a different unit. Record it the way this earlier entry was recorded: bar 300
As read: bar 2.45
